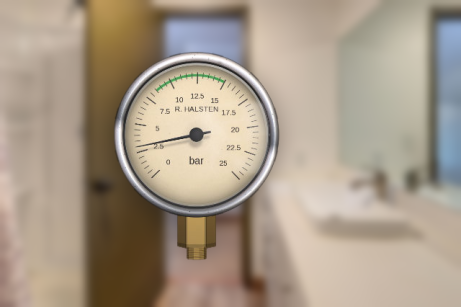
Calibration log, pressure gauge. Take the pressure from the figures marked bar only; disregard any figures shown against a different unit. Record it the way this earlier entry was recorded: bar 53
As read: bar 3
